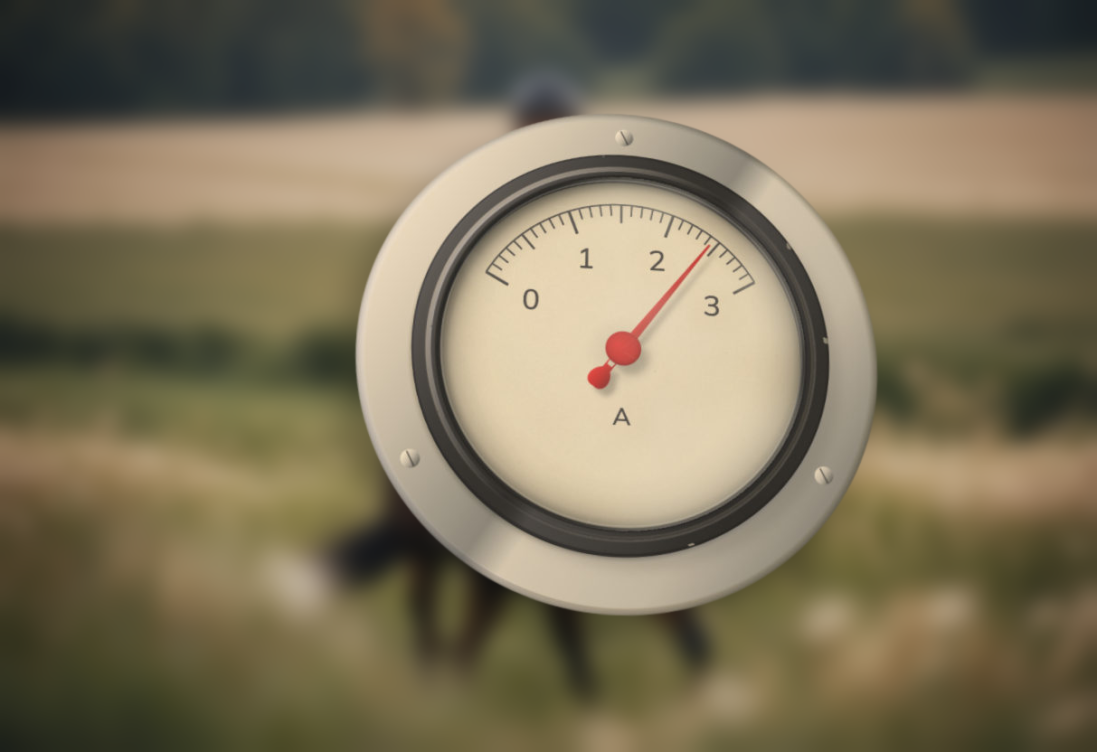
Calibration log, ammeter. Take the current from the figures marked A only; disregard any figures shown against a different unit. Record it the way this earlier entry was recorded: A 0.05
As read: A 2.45
